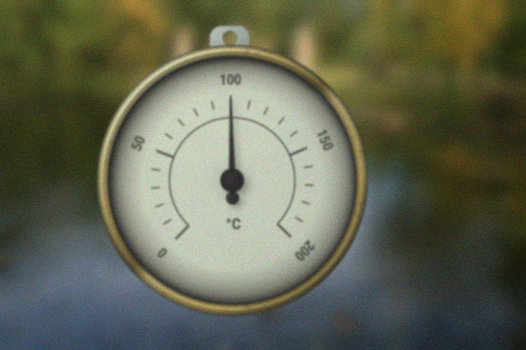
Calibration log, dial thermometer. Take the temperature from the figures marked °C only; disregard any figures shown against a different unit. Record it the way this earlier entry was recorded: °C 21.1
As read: °C 100
